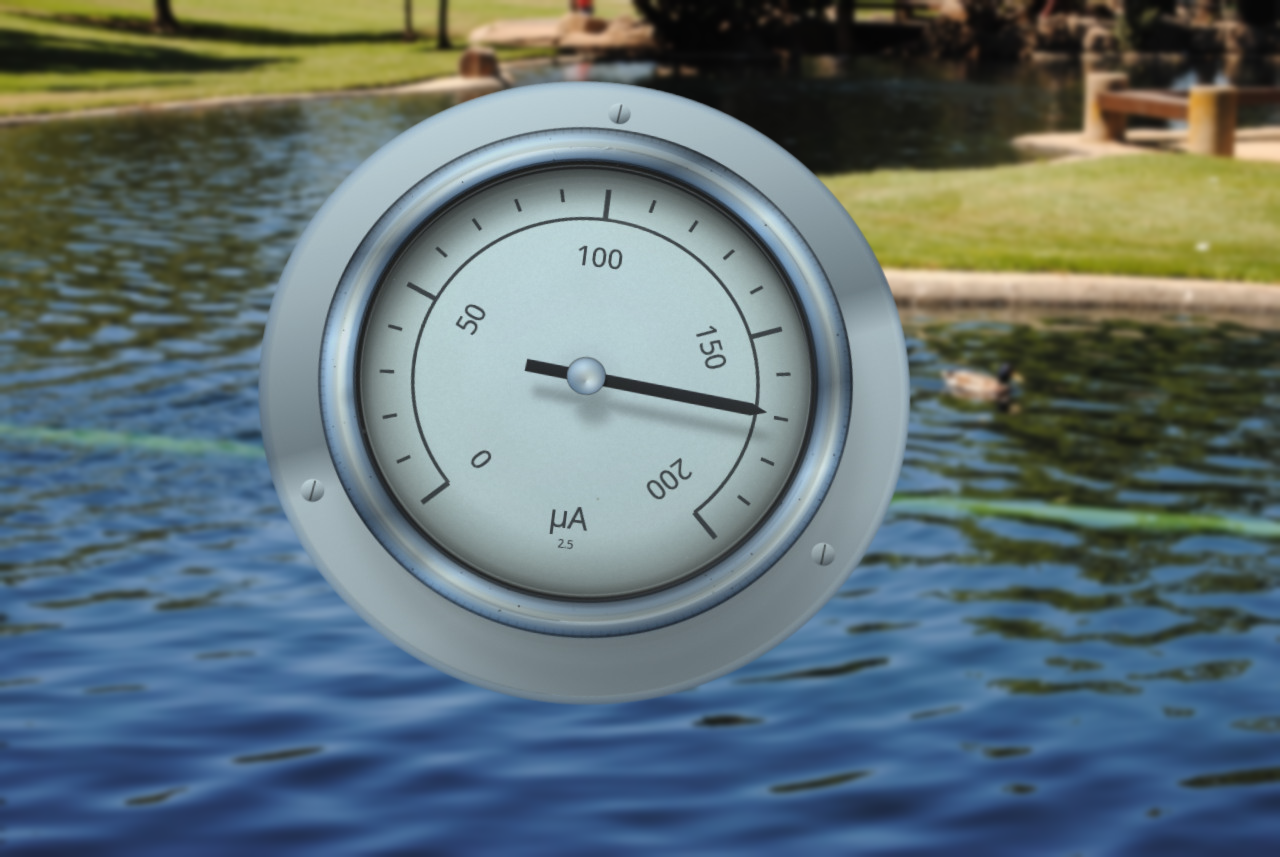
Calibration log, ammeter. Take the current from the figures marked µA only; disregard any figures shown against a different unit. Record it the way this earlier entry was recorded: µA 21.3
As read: µA 170
